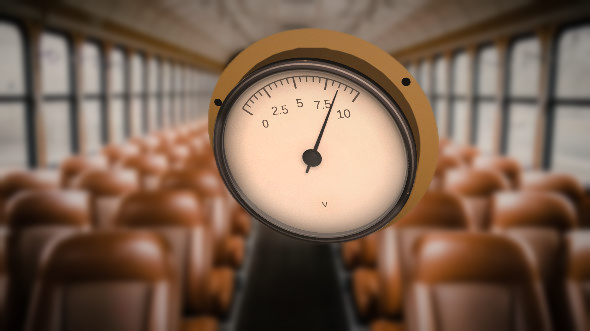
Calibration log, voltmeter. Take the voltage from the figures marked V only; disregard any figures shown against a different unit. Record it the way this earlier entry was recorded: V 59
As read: V 8.5
